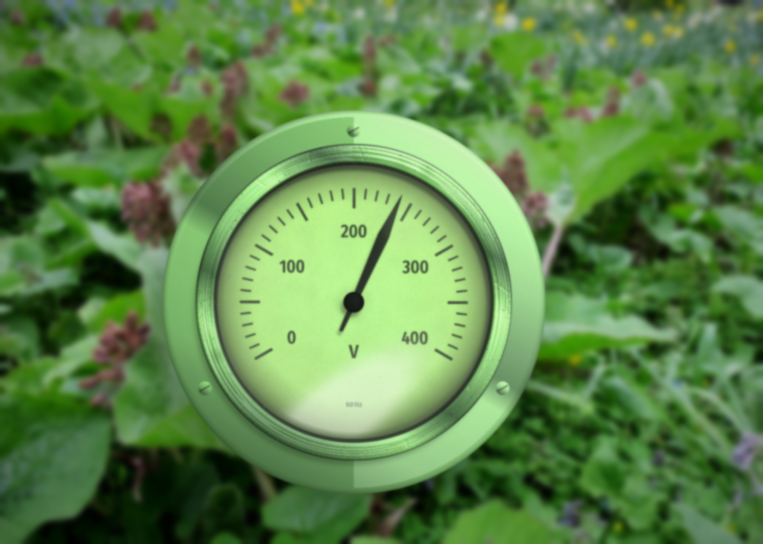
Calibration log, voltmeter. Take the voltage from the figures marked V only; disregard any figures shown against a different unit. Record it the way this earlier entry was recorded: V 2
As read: V 240
